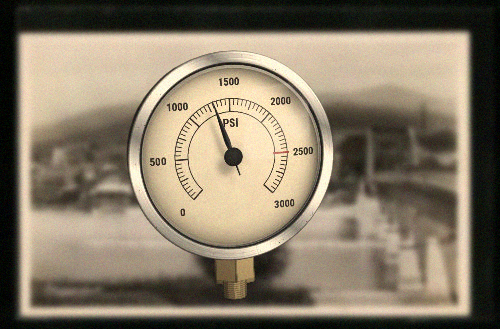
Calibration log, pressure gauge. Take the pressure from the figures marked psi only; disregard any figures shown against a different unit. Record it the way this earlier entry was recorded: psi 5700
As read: psi 1300
